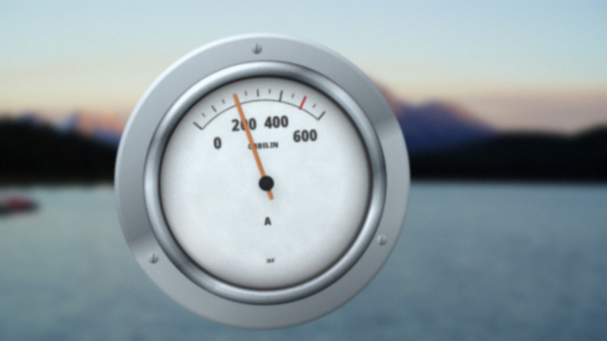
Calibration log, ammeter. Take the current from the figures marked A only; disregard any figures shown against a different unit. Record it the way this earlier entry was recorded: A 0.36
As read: A 200
